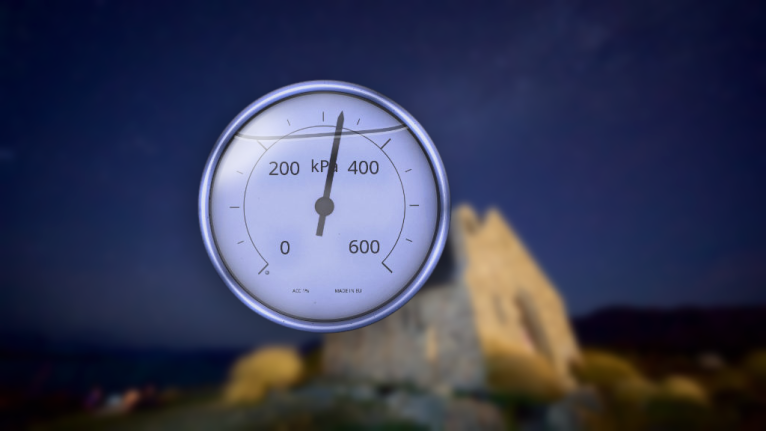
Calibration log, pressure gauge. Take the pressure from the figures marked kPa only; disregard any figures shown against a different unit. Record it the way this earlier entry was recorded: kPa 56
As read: kPa 325
